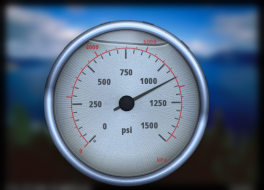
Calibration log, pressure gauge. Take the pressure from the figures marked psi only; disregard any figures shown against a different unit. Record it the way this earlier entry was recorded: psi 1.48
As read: psi 1100
